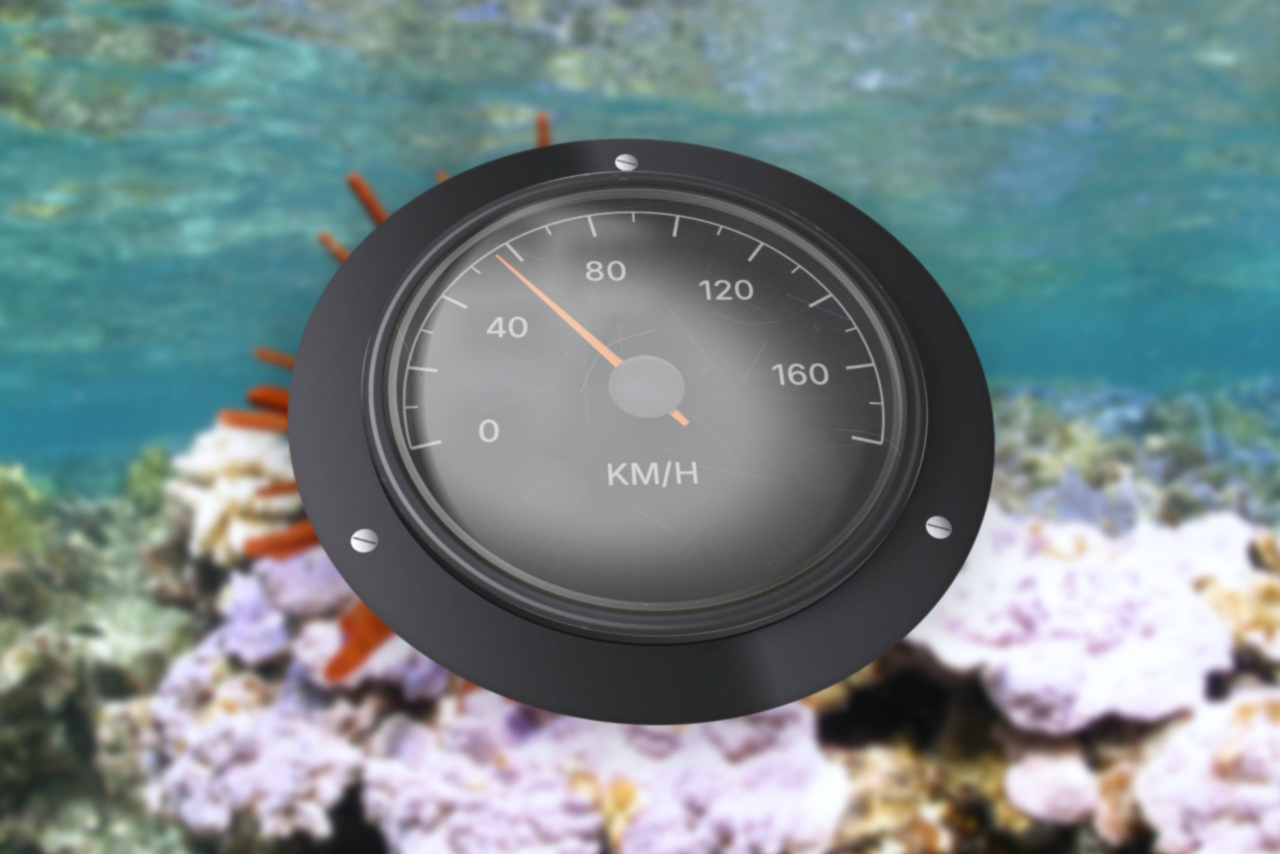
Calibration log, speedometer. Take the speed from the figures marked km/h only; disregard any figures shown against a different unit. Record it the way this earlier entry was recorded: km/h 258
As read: km/h 55
